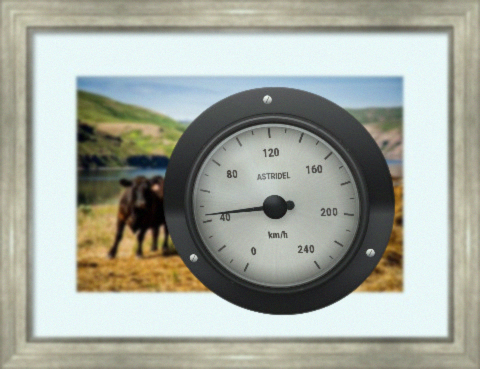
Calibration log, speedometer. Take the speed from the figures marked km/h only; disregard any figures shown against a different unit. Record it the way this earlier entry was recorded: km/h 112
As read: km/h 45
